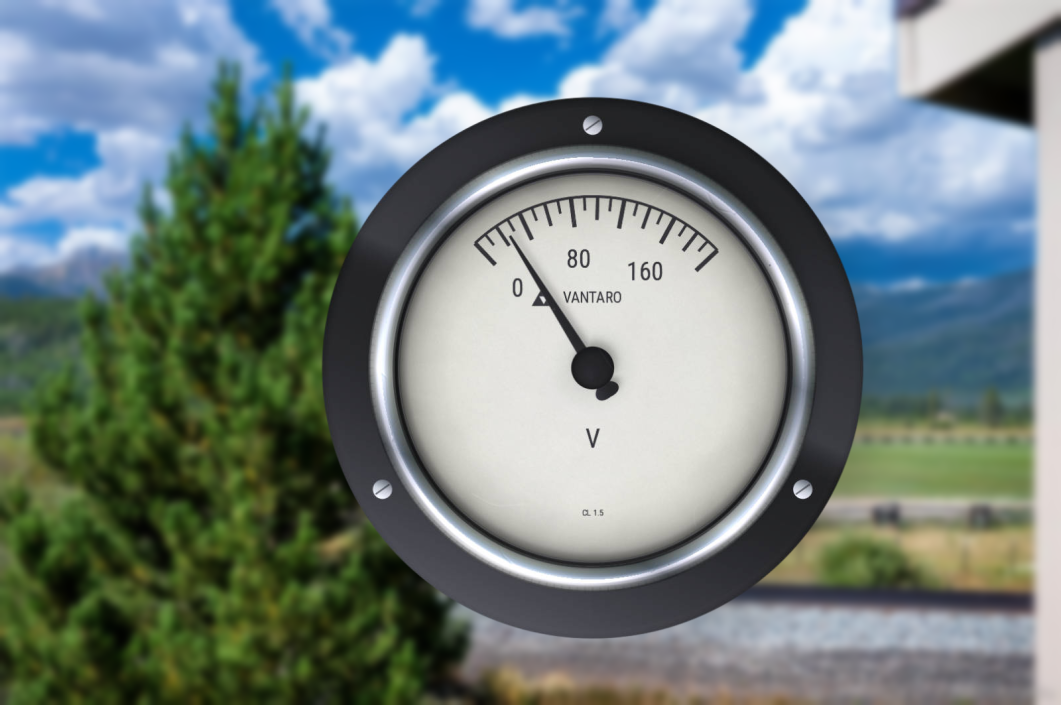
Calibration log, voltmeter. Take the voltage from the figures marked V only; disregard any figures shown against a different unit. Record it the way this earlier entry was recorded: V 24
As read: V 25
